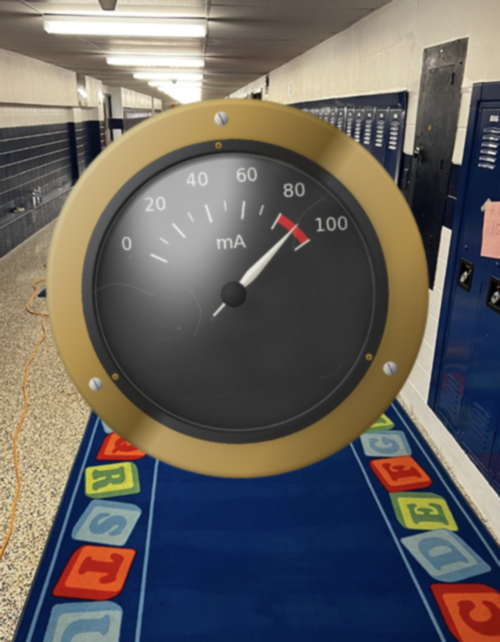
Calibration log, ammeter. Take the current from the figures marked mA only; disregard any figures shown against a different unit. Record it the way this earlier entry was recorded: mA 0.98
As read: mA 90
